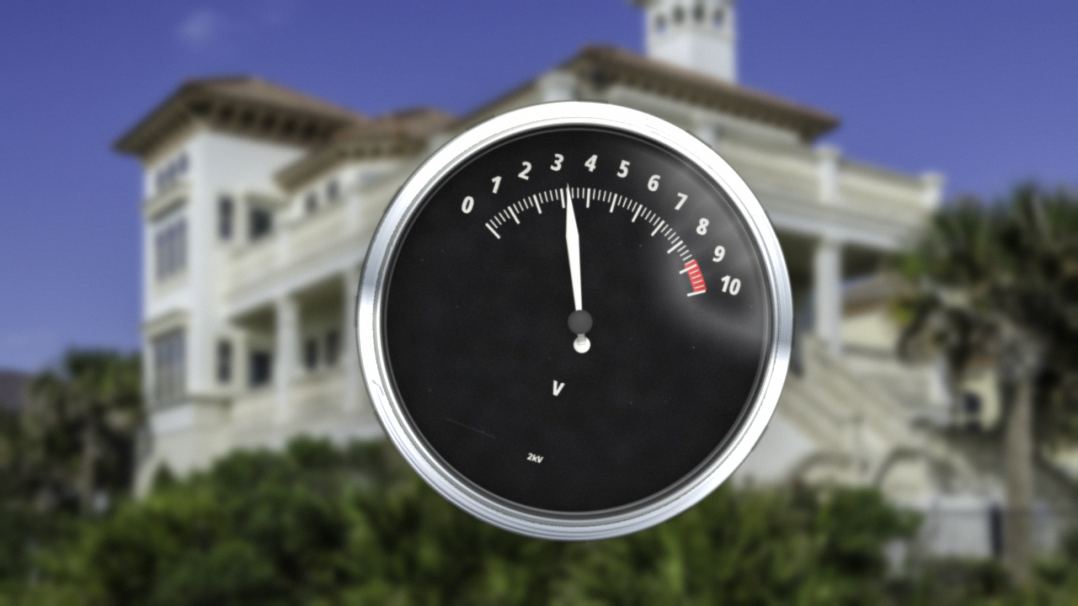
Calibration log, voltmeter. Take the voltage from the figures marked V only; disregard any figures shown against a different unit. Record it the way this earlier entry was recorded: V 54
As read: V 3.2
